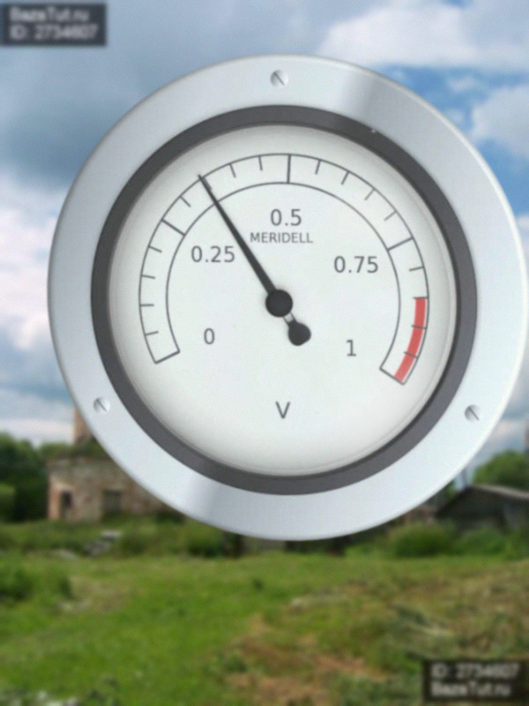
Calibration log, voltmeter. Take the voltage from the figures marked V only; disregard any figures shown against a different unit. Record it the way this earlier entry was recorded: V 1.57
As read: V 0.35
